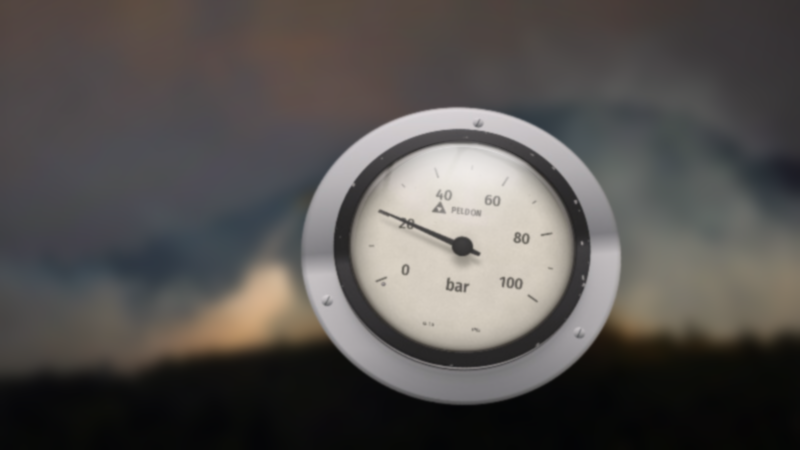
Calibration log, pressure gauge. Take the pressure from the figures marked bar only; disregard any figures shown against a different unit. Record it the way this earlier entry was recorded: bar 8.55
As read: bar 20
